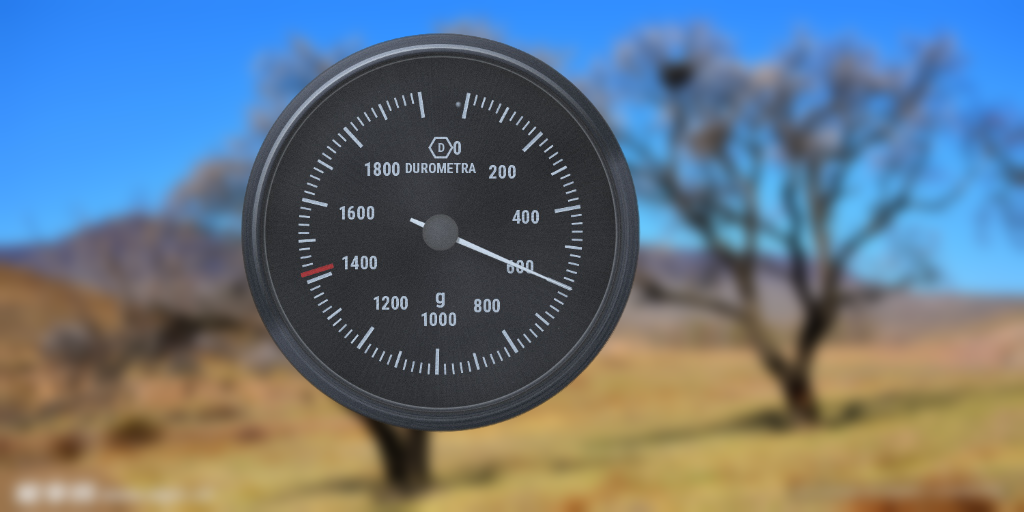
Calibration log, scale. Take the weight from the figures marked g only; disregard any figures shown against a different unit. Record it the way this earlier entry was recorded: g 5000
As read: g 600
